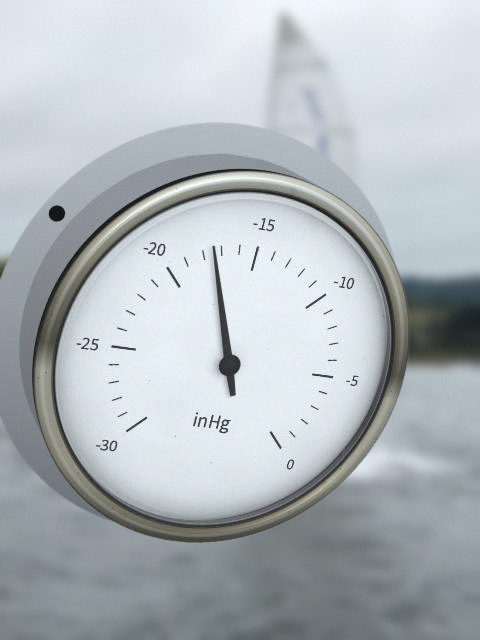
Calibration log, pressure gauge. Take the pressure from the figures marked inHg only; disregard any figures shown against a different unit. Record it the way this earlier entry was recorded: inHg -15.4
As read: inHg -17.5
